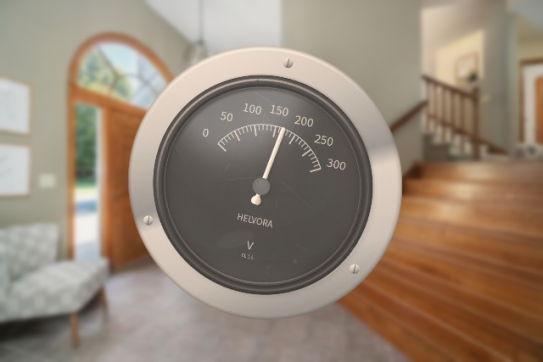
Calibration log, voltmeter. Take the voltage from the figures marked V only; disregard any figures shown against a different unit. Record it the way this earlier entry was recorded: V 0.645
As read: V 170
